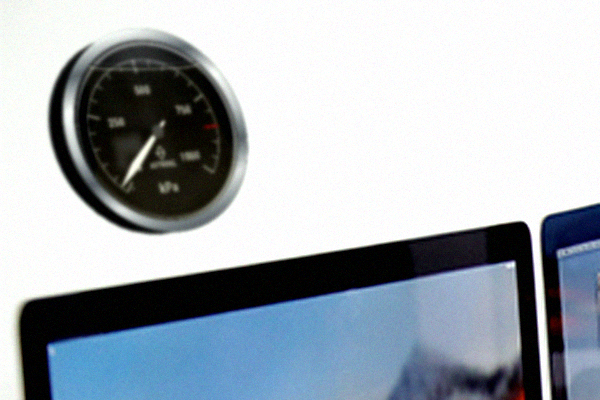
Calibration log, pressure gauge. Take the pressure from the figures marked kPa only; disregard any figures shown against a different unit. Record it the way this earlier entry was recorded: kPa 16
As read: kPa 25
